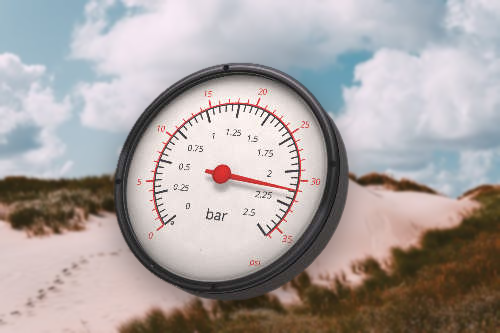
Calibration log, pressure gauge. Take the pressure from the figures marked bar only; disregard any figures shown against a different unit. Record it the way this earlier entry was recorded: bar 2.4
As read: bar 2.15
